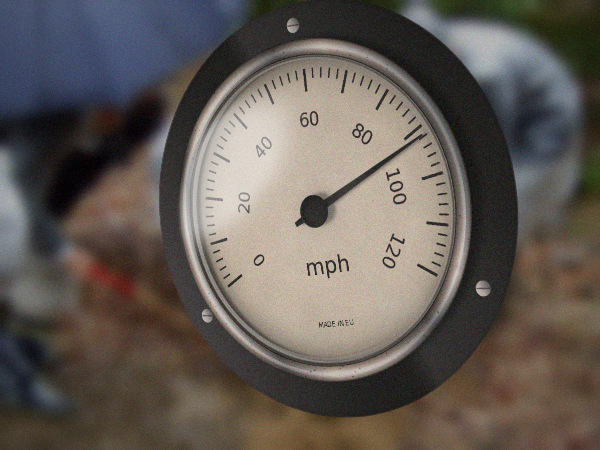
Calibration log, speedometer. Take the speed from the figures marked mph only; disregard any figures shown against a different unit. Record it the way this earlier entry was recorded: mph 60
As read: mph 92
